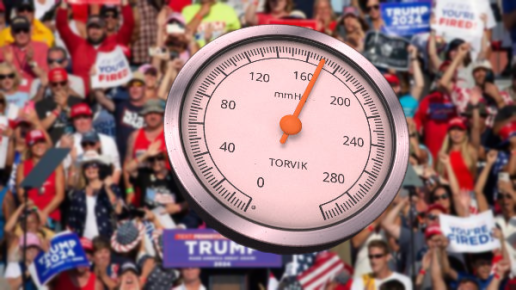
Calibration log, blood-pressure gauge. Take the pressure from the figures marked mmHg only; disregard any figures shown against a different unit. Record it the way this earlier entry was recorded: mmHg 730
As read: mmHg 170
